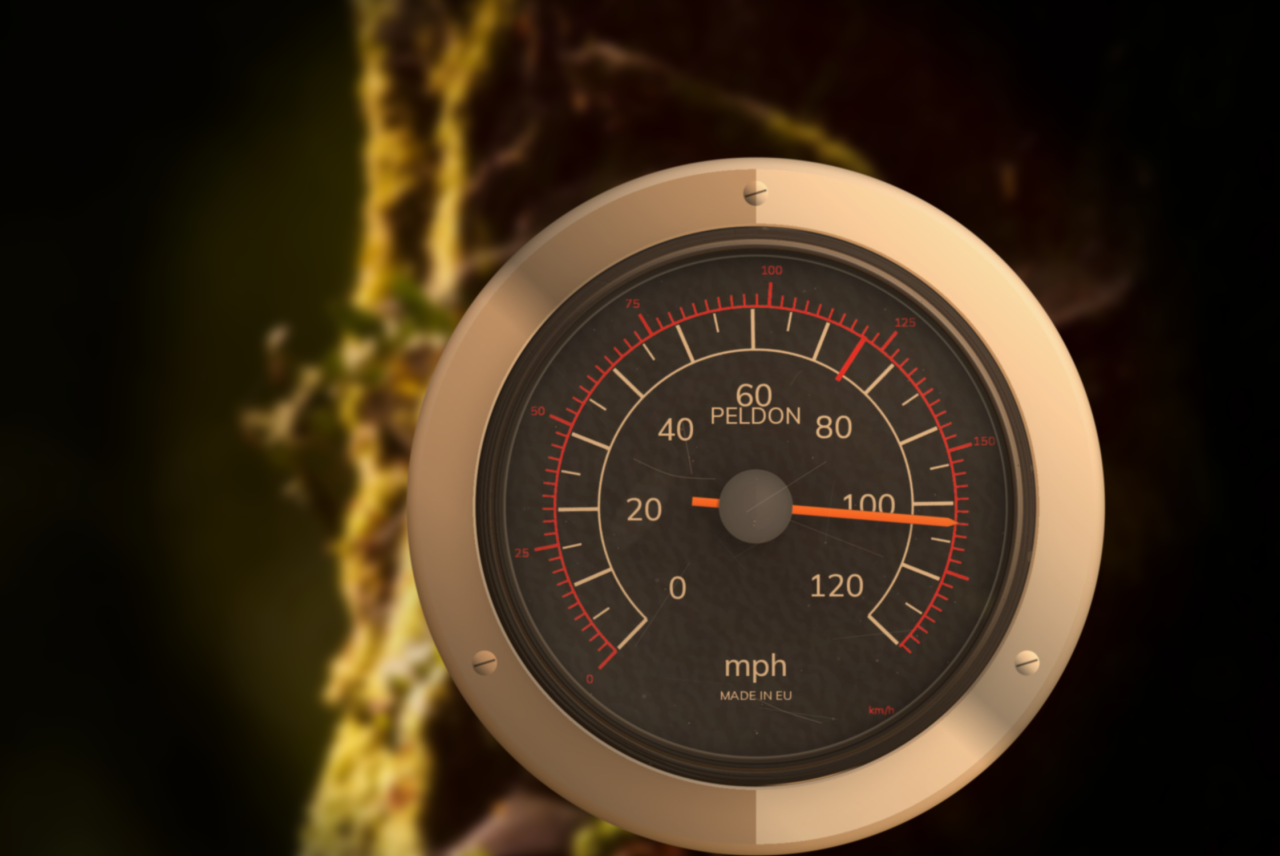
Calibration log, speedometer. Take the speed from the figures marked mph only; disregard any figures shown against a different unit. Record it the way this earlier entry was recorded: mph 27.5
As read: mph 102.5
